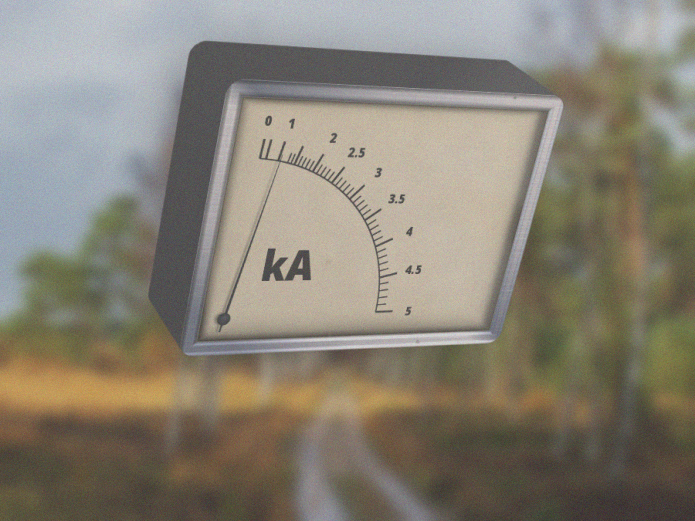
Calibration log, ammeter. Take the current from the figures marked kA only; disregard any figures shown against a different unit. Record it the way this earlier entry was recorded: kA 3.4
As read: kA 1
